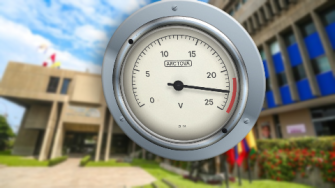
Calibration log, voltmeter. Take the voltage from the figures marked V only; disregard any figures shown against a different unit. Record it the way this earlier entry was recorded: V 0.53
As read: V 22.5
